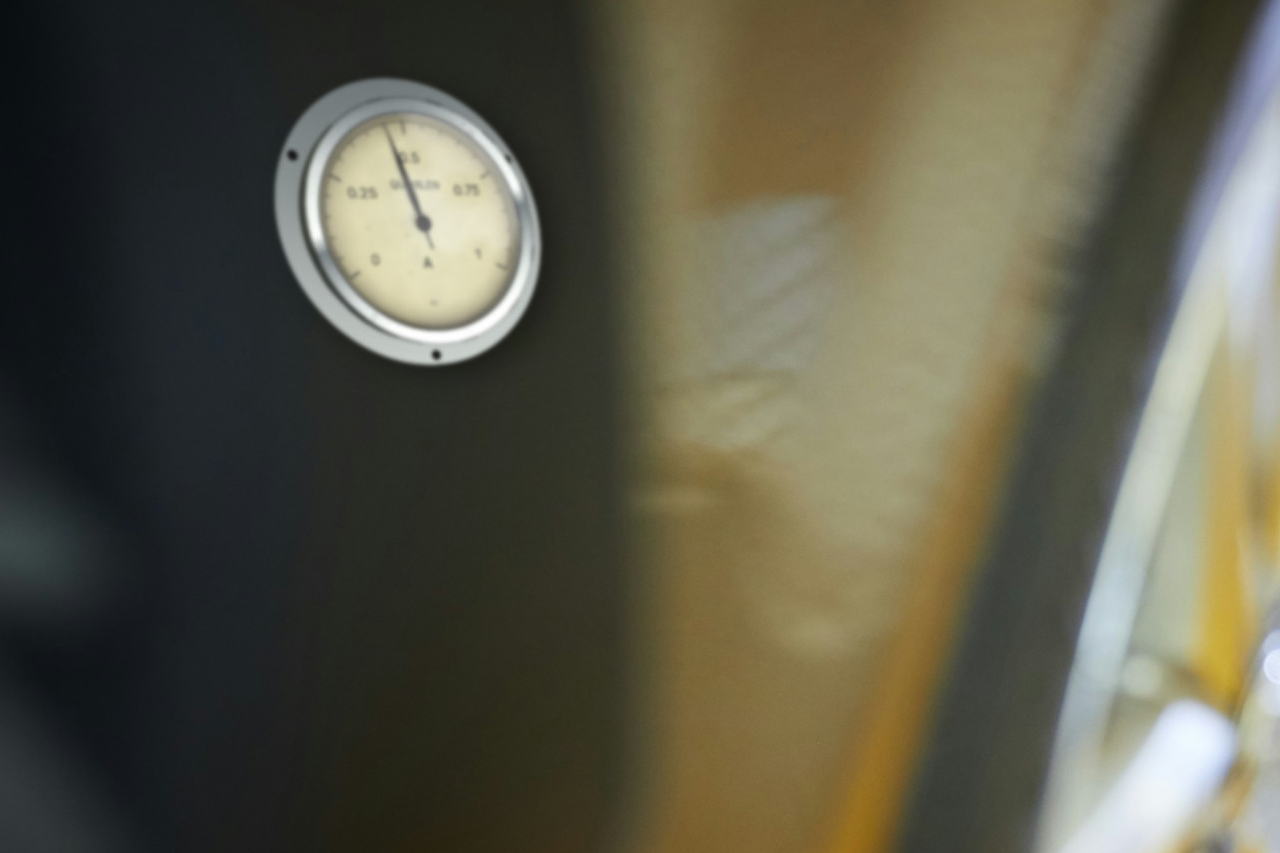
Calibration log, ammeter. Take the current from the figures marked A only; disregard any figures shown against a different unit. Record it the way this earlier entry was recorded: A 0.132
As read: A 0.45
